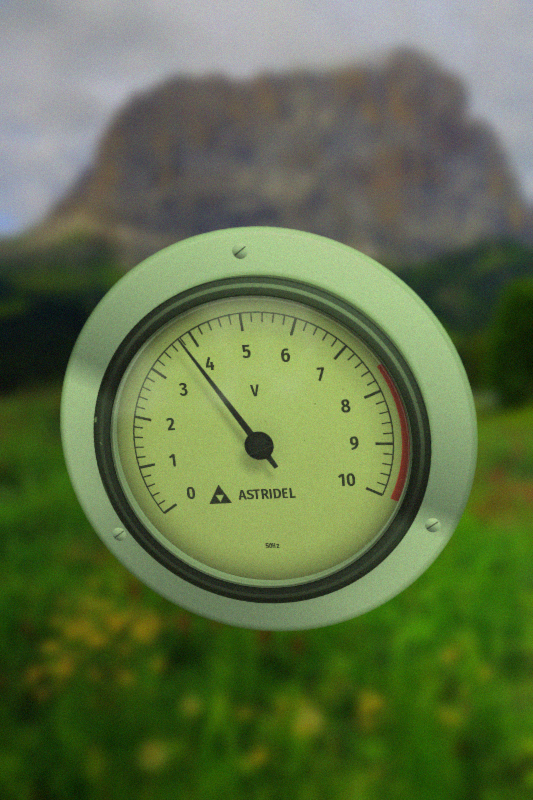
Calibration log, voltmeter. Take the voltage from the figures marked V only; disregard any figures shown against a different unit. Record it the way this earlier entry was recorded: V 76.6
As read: V 3.8
